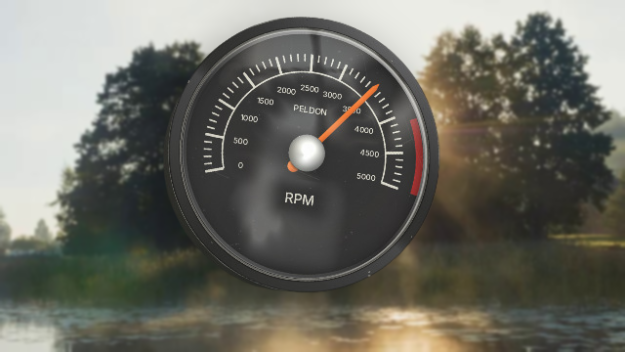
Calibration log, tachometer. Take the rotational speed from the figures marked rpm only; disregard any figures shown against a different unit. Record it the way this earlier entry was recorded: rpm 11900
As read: rpm 3500
